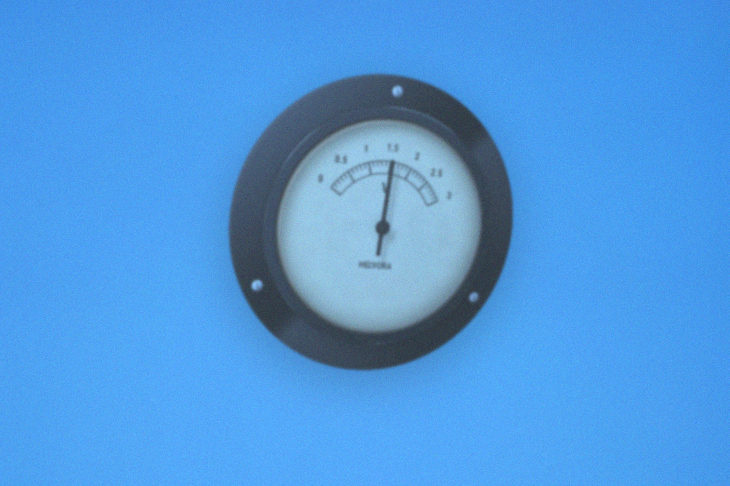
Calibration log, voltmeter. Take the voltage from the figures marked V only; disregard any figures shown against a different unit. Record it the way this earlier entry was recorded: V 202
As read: V 1.5
